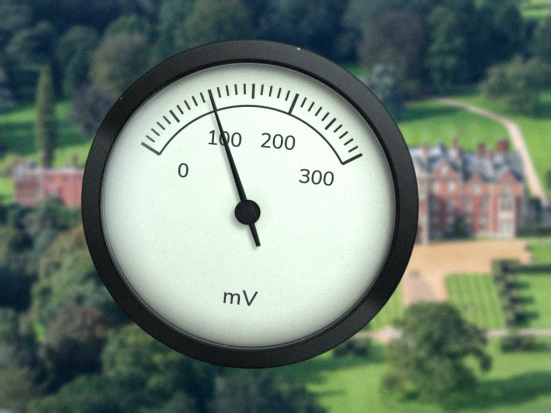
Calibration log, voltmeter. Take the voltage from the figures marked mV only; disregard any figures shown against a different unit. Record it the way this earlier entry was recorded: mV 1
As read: mV 100
